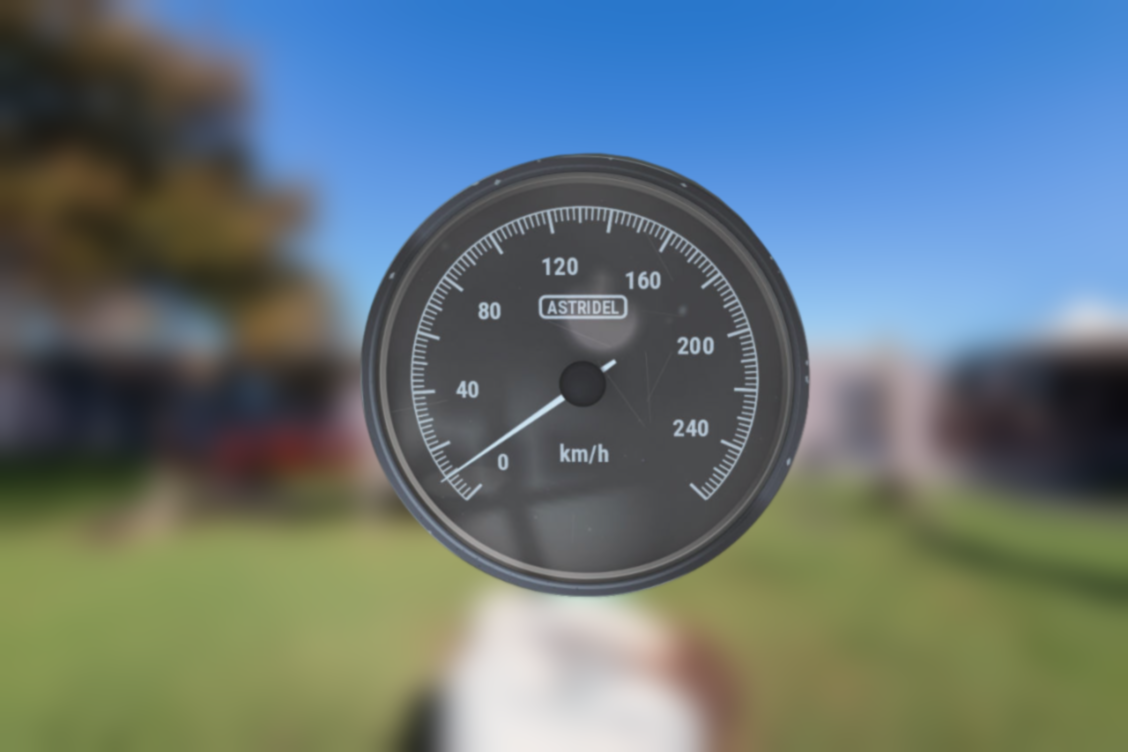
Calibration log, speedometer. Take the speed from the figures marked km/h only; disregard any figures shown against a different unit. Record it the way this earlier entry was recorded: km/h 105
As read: km/h 10
